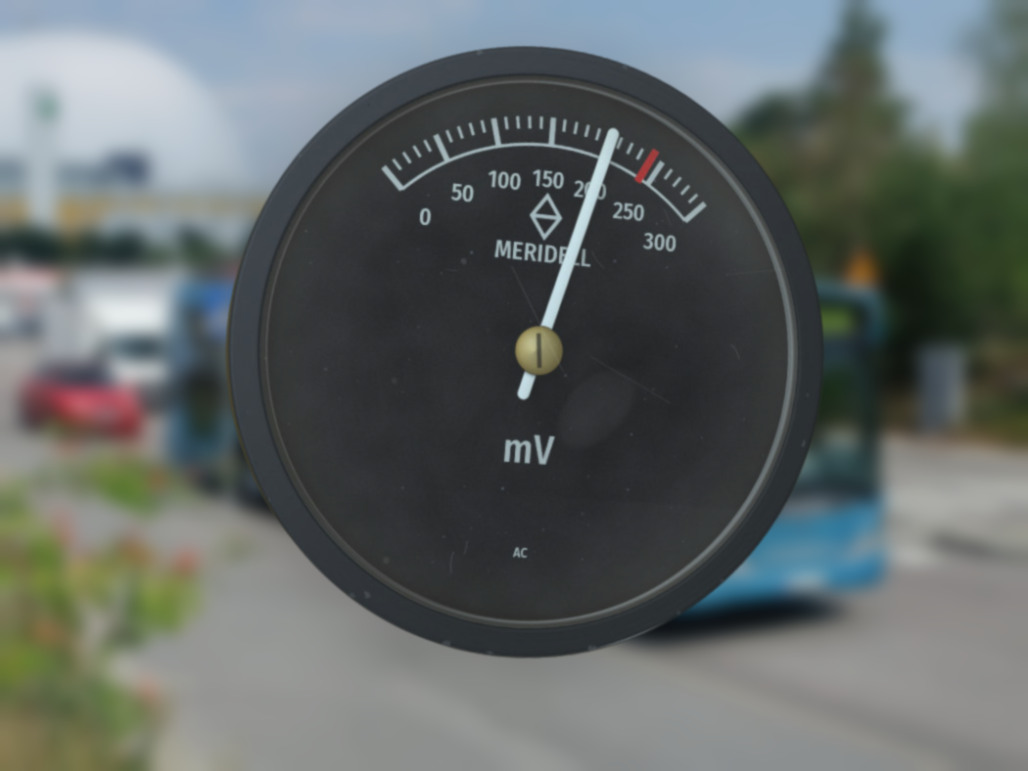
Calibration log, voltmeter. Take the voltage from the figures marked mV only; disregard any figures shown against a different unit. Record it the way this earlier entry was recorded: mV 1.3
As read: mV 200
